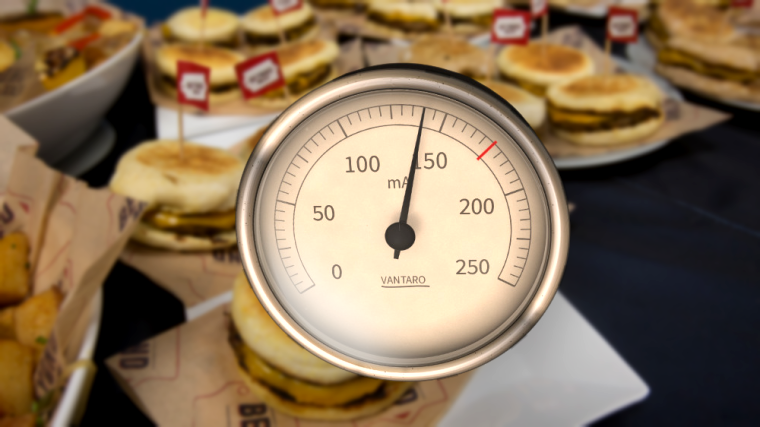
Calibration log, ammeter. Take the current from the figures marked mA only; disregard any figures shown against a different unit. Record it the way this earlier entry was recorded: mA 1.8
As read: mA 140
